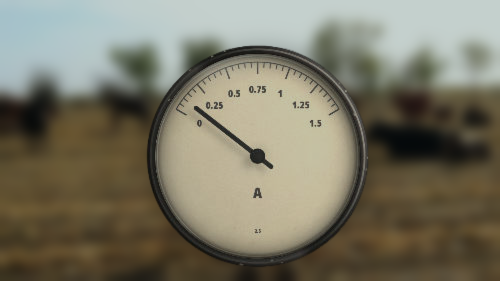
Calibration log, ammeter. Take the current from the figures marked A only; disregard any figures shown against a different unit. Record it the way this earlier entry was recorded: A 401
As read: A 0.1
